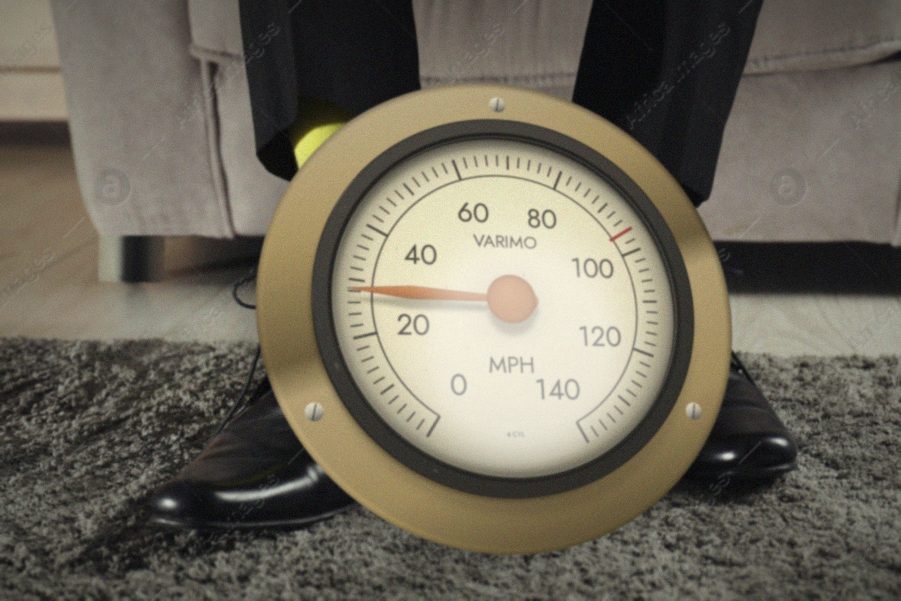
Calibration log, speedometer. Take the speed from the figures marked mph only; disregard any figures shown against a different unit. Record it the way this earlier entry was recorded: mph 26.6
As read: mph 28
